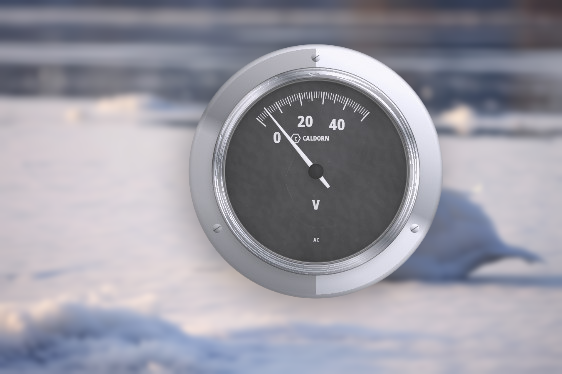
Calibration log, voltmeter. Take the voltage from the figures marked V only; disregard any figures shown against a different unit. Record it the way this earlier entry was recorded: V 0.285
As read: V 5
